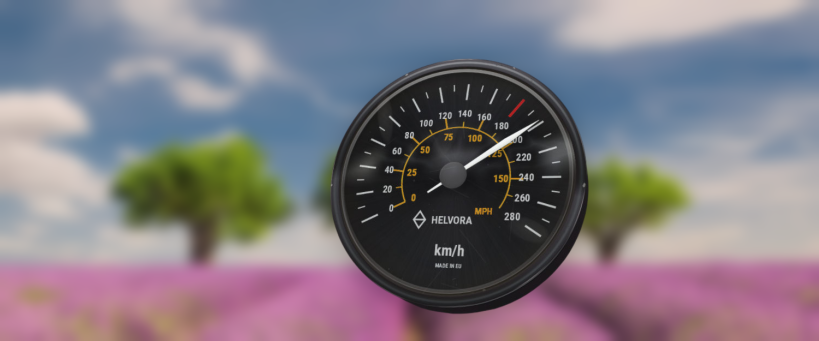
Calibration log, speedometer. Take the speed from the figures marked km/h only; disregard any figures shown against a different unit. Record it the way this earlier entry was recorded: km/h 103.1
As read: km/h 200
